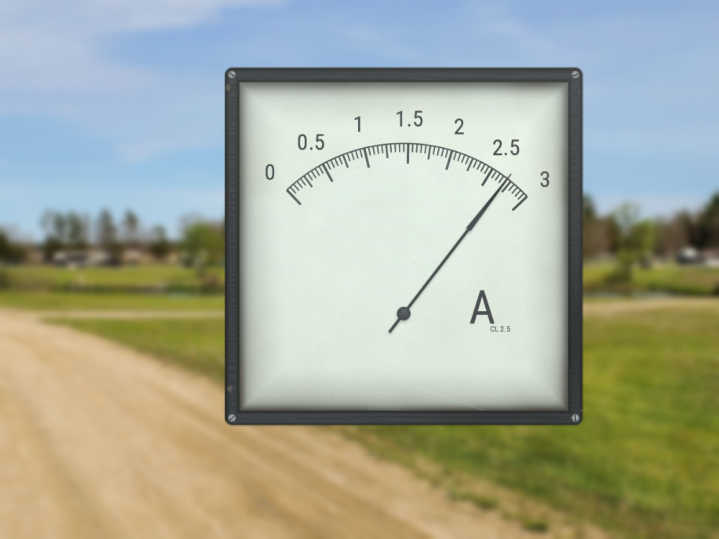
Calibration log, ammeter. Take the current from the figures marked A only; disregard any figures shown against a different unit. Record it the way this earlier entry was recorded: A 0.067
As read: A 2.7
